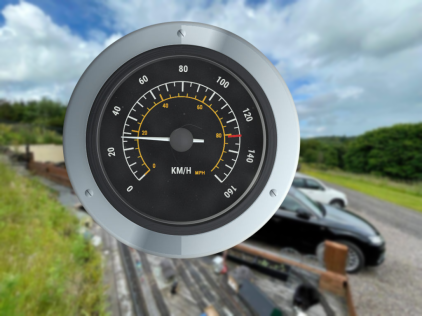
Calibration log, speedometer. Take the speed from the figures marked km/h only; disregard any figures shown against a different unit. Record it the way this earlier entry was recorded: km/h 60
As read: km/h 27.5
